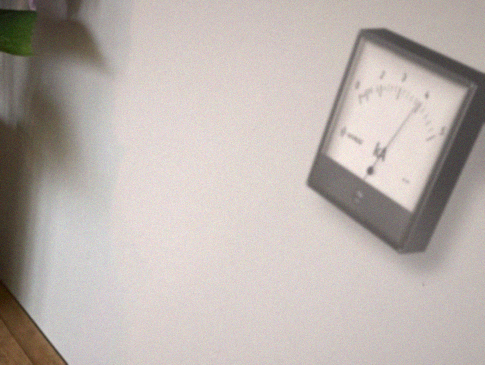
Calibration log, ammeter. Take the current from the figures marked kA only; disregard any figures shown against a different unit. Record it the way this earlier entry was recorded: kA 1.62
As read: kA 4
